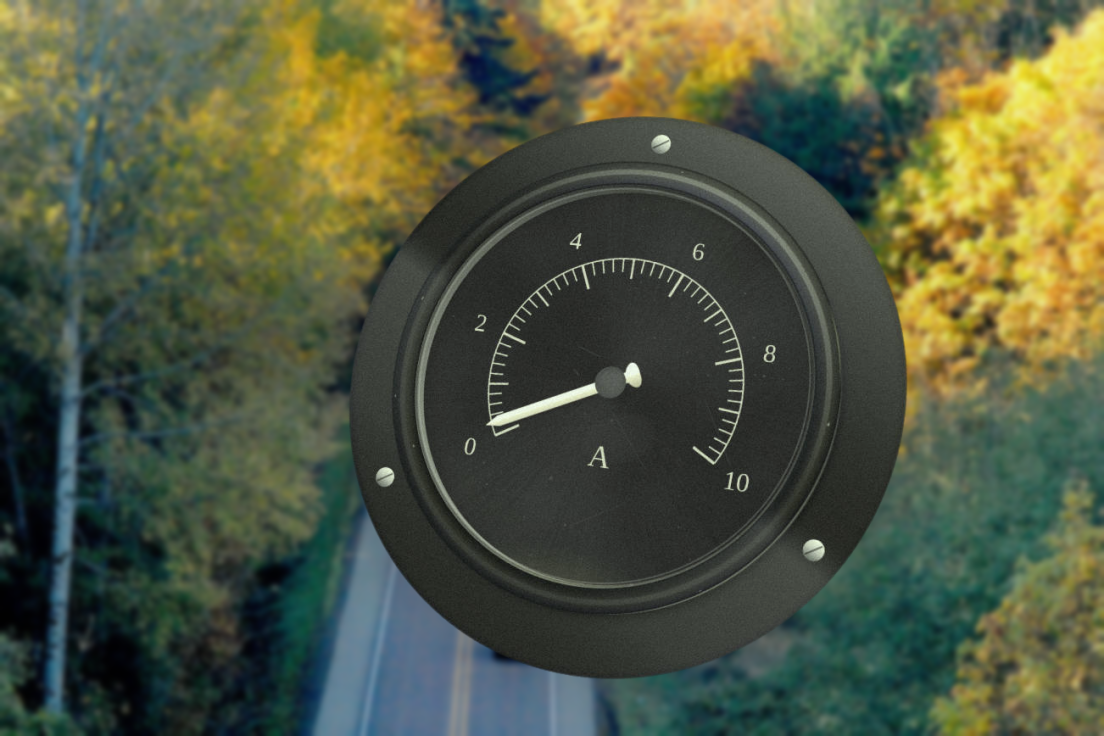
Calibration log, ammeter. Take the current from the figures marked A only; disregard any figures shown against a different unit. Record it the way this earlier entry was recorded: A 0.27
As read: A 0.2
